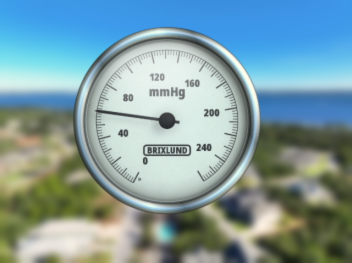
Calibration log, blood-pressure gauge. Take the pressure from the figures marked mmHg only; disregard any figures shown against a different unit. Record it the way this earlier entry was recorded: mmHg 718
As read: mmHg 60
